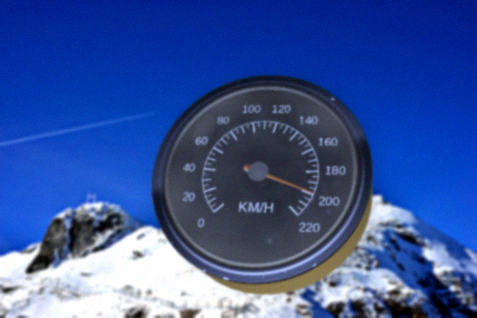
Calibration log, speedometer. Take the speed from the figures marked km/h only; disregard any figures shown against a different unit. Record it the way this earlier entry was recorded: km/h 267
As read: km/h 200
